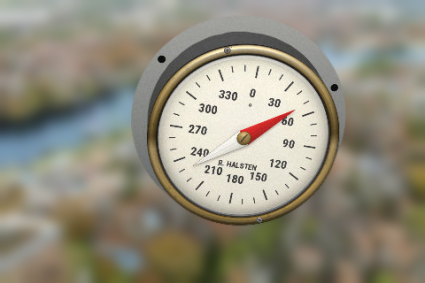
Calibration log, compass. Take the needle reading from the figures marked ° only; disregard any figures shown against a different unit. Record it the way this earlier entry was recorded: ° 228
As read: ° 50
